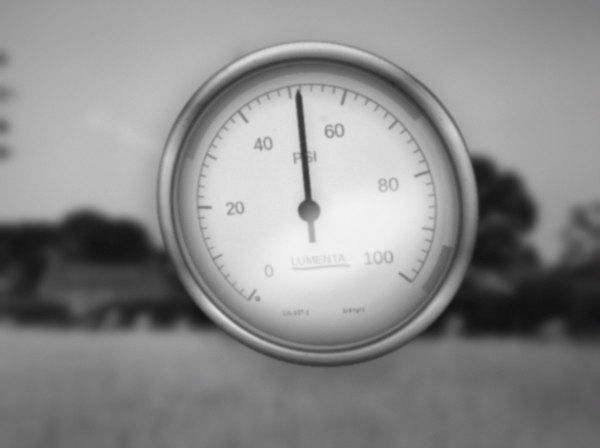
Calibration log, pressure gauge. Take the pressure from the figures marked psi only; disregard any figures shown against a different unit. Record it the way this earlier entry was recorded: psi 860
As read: psi 52
